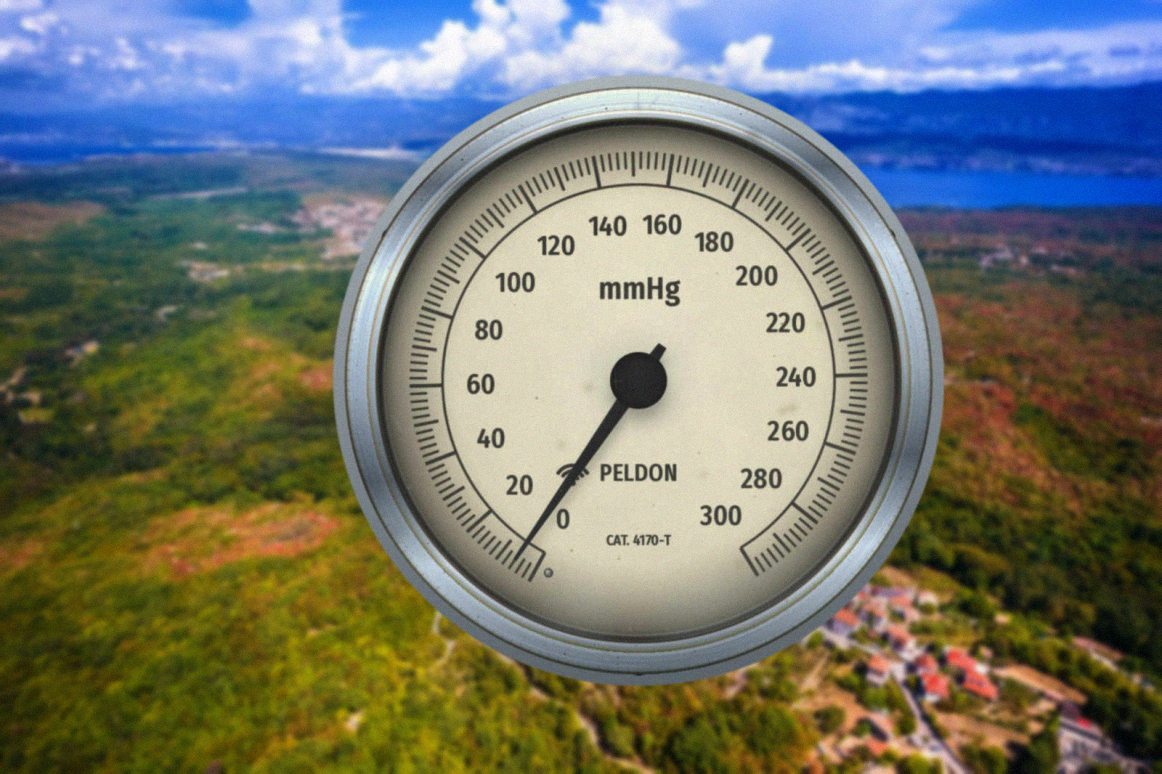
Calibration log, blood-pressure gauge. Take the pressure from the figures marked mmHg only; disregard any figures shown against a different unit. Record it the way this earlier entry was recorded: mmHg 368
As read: mmHg 6
